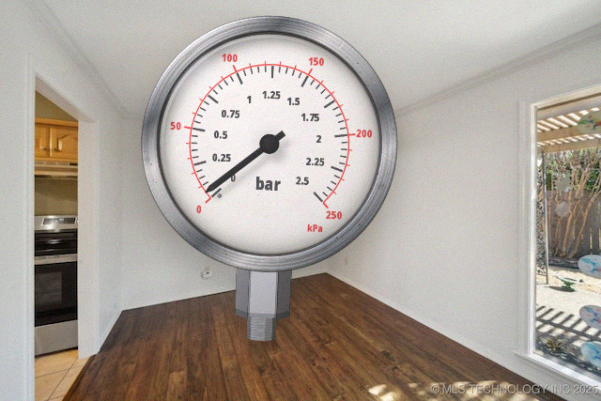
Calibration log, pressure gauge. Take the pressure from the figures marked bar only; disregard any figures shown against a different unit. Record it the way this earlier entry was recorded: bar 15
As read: bar 0.05
